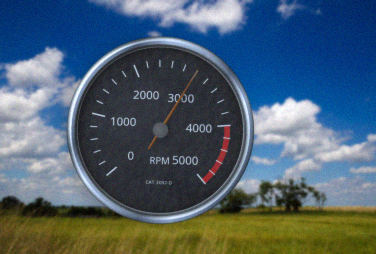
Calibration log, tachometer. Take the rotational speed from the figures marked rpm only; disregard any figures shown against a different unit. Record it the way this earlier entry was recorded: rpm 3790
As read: rpm 3000
